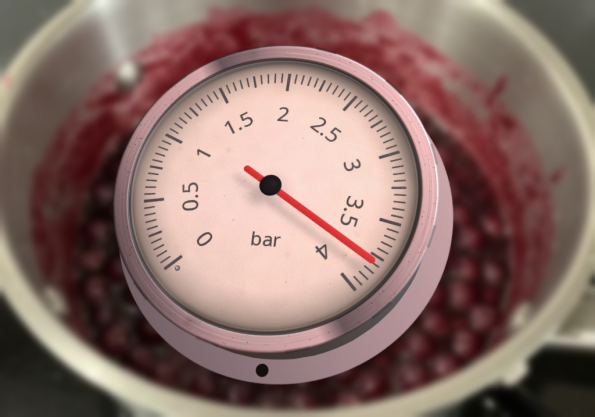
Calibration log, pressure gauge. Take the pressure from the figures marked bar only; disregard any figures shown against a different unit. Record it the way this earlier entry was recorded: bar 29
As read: bar 3.8
